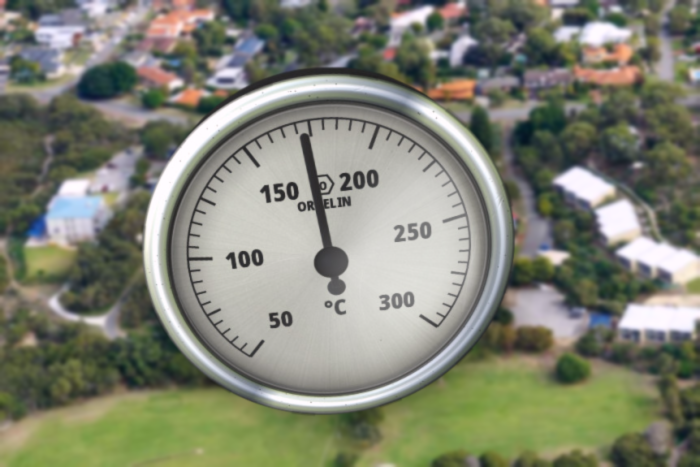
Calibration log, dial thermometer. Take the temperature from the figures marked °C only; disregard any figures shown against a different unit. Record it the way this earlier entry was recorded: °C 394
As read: °C 172.5
